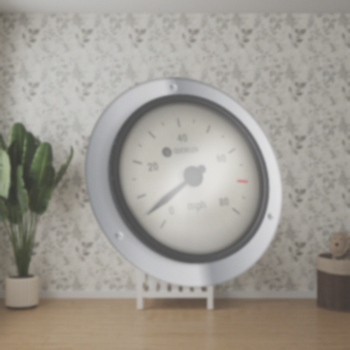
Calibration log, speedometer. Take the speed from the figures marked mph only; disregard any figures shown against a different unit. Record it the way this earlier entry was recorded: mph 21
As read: mph 5
